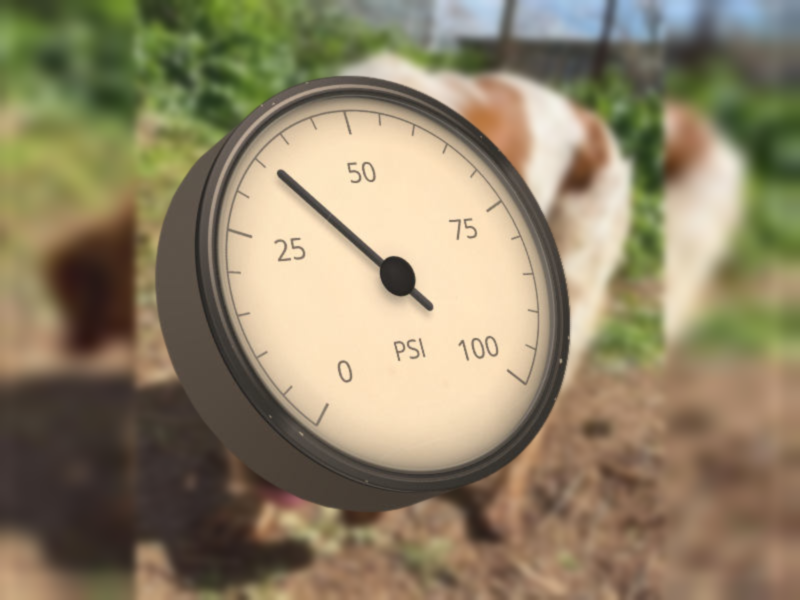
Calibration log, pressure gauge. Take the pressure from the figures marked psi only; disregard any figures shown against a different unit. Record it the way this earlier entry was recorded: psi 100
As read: psi 35
